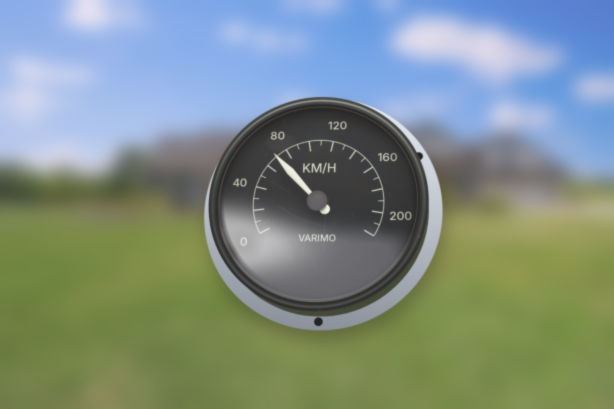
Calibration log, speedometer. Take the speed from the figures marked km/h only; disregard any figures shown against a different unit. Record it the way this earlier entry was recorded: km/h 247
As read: km/h 70
